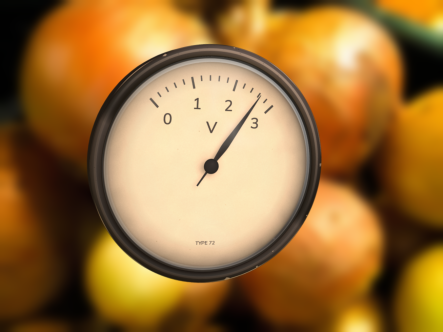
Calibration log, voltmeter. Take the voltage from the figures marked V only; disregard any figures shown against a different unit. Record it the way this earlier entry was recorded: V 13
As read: V 2.6
